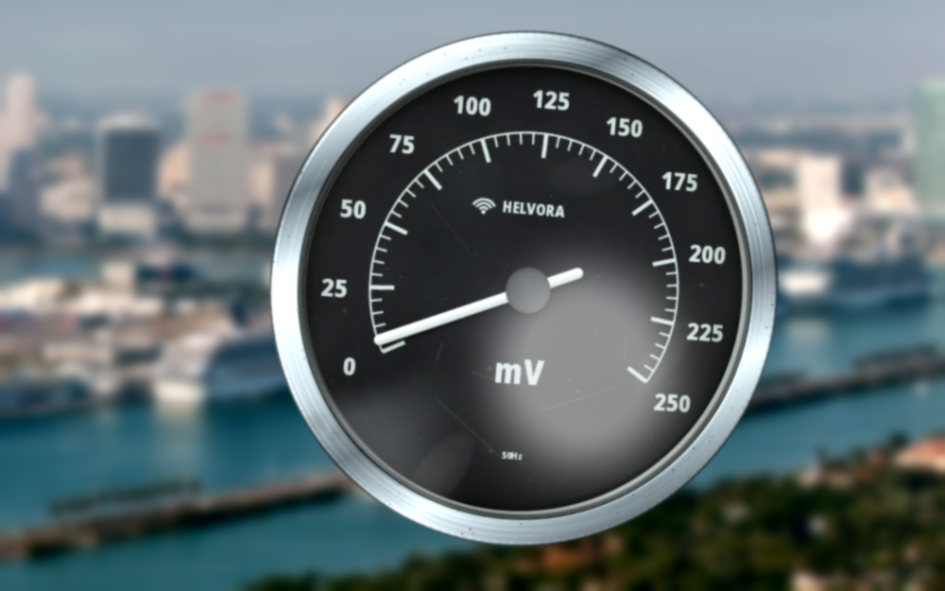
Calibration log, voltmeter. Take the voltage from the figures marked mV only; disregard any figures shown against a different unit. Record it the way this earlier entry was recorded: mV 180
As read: mV 5
